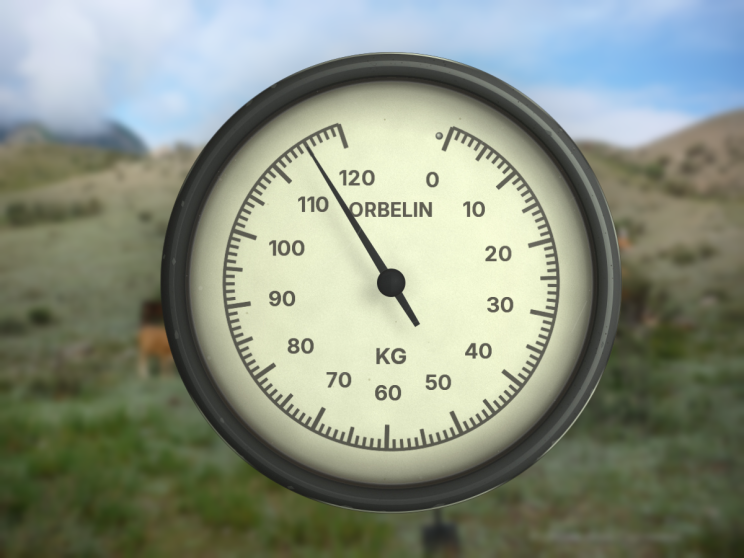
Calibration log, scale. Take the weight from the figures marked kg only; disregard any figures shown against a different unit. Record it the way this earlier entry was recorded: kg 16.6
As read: kg 115
